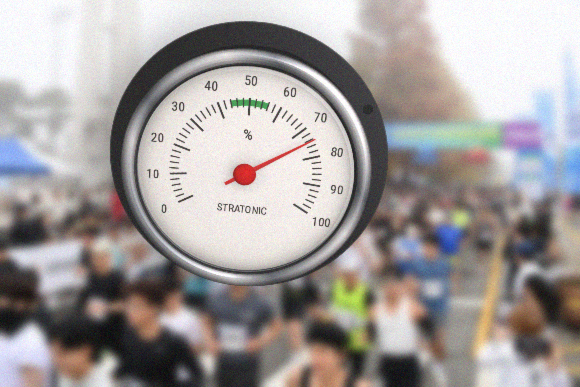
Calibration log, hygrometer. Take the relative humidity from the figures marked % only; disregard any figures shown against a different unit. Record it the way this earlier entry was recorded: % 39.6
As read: % 74
